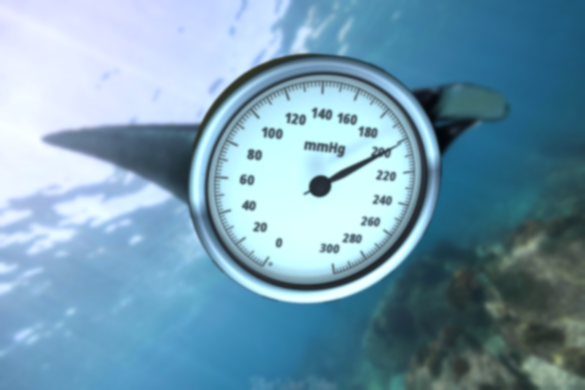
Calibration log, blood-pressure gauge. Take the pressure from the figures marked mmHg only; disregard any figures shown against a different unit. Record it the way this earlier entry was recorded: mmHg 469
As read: mmHg 200
